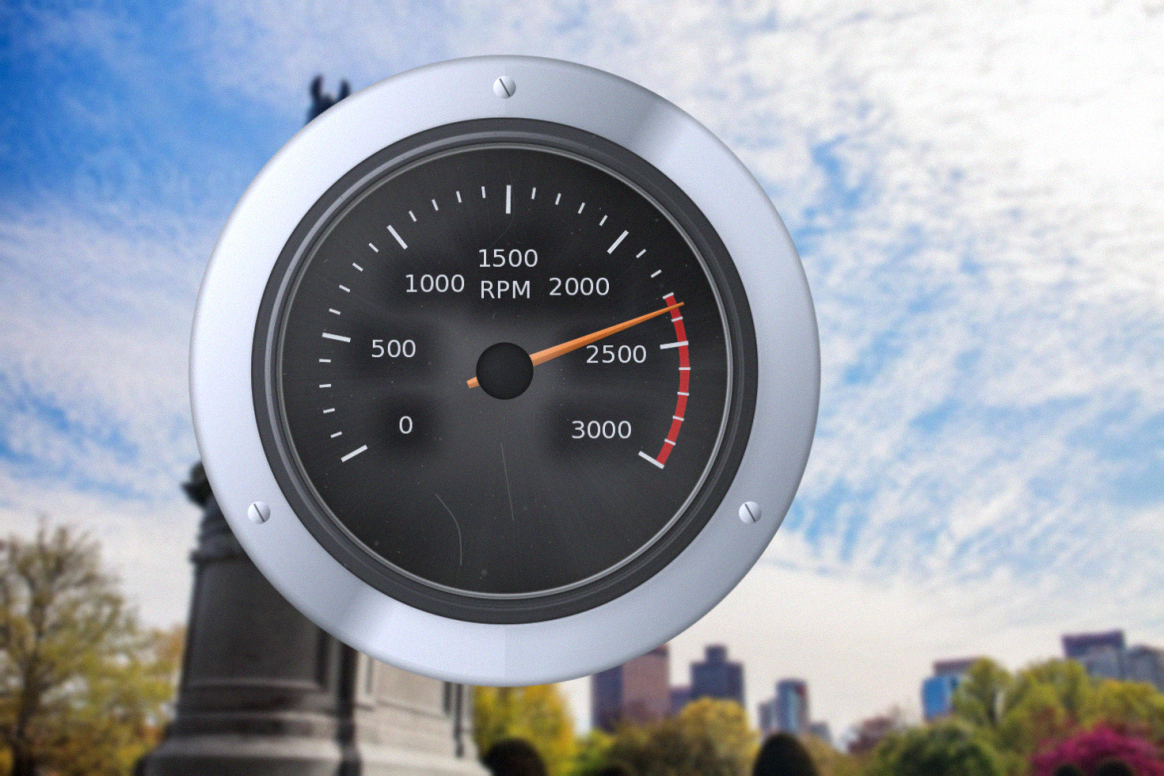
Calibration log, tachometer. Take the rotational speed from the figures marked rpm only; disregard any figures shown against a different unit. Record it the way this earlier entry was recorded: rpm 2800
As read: rpm 2350
